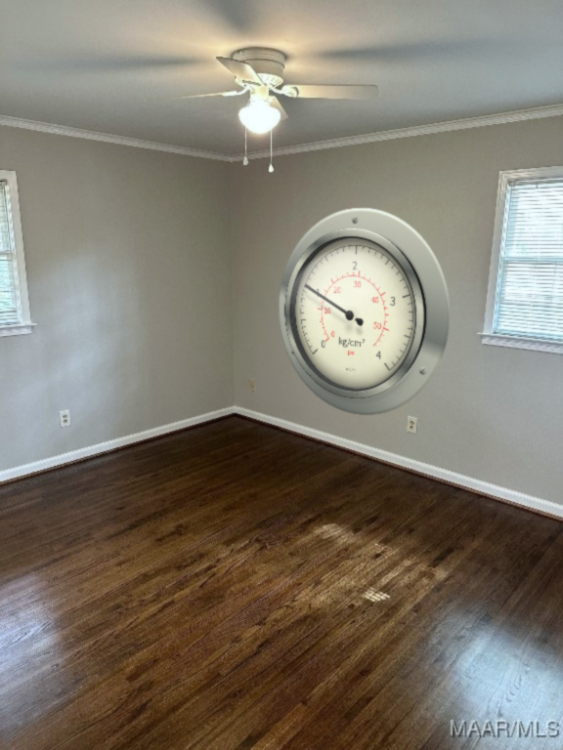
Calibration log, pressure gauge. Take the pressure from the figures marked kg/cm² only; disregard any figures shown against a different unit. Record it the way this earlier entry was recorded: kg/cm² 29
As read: kg/cm² 1
